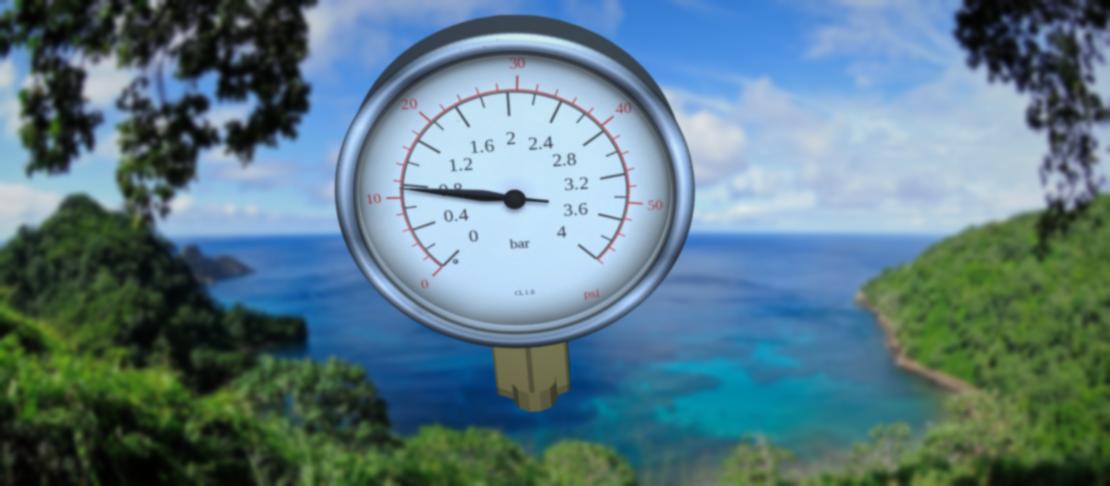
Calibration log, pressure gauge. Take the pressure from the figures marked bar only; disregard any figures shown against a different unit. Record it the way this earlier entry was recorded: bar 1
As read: bar 0.8
